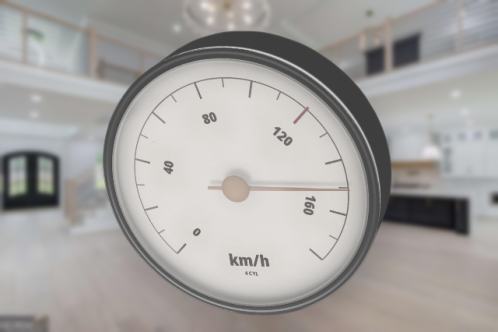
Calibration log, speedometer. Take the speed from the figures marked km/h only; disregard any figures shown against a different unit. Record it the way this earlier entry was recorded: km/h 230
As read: km/h 150
